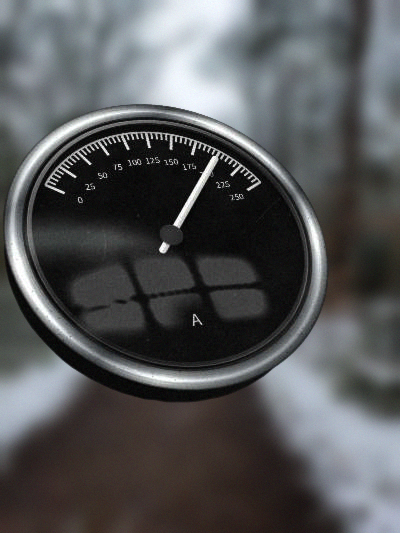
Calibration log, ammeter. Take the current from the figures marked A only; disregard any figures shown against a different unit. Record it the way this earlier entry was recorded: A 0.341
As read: A 200
